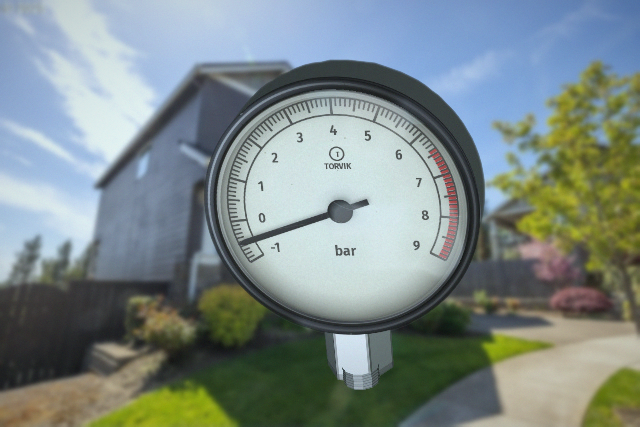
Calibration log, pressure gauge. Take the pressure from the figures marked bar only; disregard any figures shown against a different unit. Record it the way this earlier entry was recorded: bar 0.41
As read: bar -0.5
